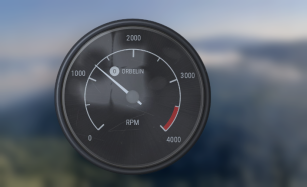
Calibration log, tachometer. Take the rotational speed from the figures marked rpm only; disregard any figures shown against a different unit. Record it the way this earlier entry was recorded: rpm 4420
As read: rpm 1250
